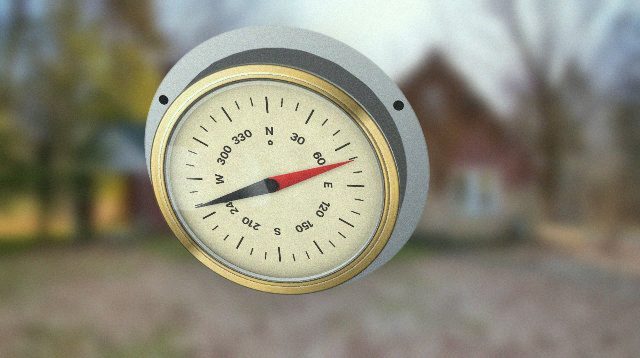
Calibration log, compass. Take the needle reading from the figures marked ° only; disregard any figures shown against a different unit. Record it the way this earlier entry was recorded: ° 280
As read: ° 70
